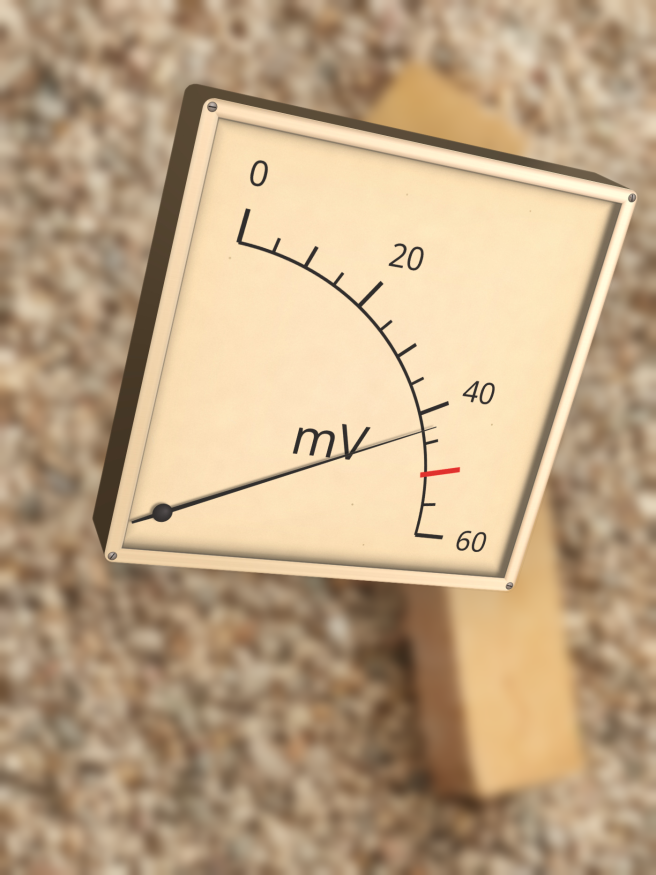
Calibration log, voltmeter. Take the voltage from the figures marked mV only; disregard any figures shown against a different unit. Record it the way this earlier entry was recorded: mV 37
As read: mV 42.5
